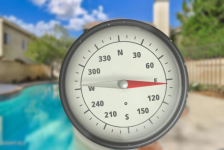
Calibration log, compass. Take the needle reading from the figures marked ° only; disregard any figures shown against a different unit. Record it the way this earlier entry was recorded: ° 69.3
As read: ° 95
